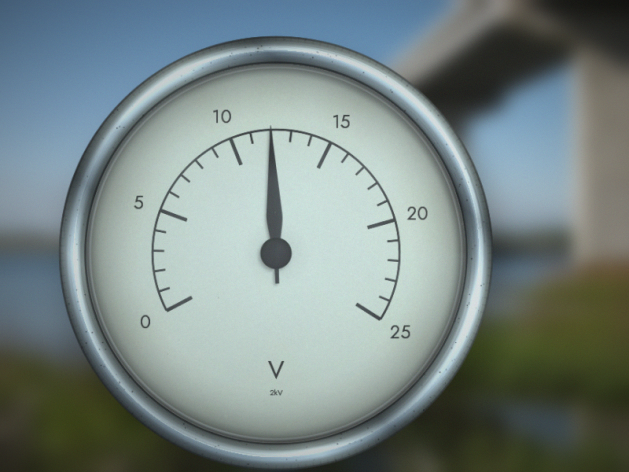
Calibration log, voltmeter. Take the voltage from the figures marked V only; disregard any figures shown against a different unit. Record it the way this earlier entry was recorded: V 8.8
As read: V 12
